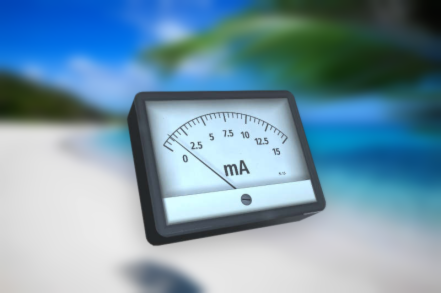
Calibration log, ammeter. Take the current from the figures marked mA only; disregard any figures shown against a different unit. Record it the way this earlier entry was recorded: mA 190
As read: mA 1
